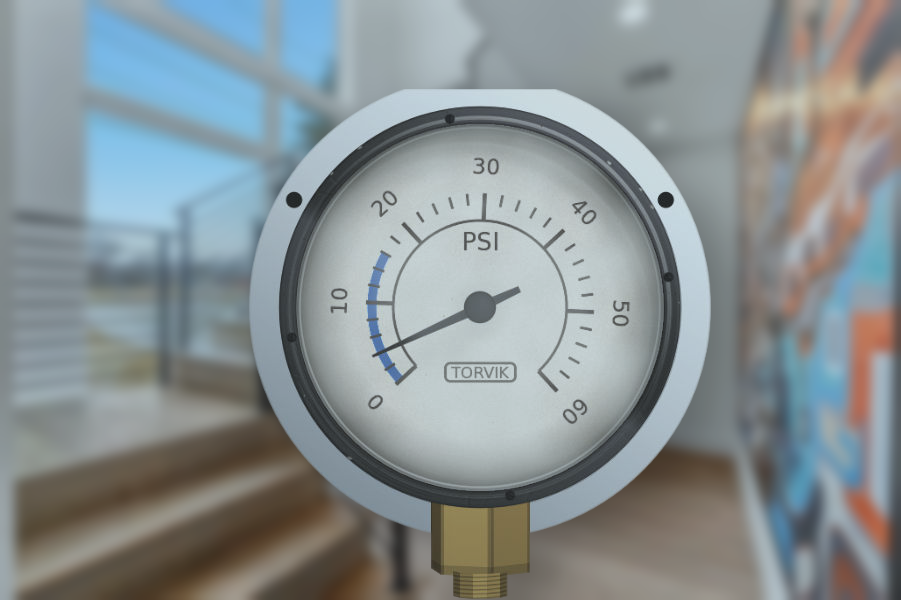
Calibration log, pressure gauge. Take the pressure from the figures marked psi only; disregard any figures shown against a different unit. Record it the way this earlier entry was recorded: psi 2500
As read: psi 4
